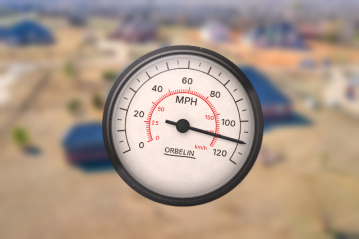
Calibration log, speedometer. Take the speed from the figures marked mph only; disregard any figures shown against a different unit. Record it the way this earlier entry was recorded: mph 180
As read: mph 110
